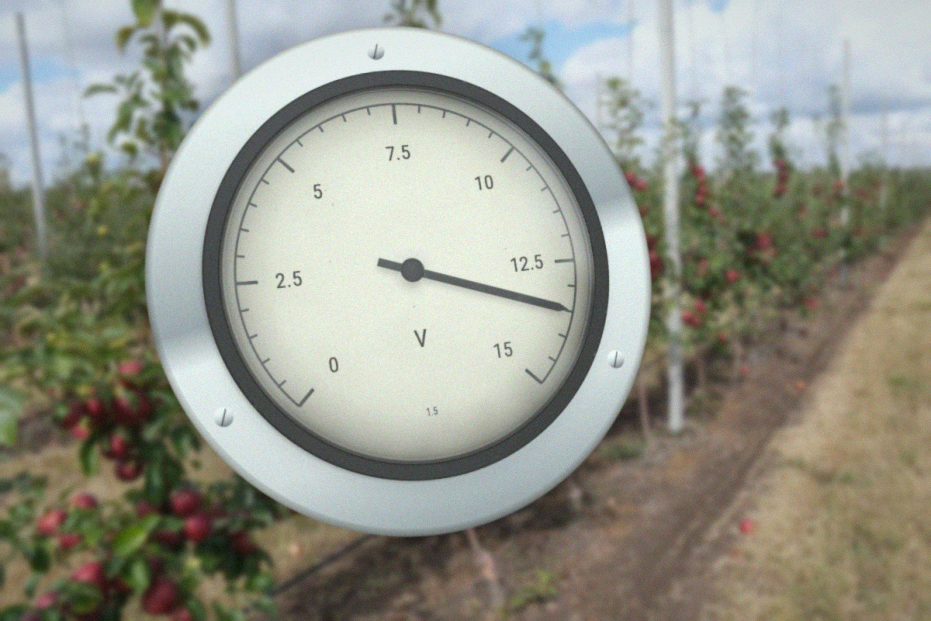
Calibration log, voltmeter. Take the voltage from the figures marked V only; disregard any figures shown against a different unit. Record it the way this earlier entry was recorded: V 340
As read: V 13.5
